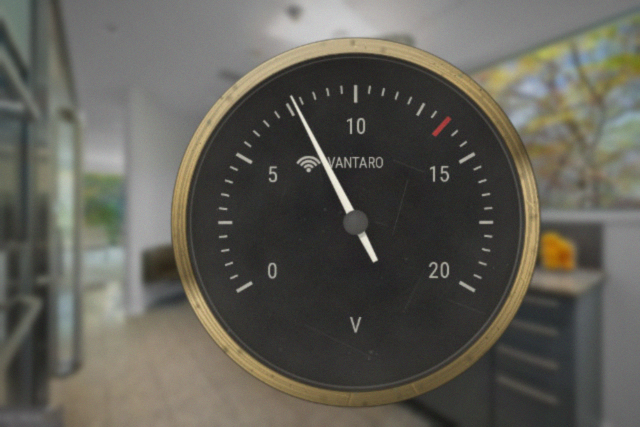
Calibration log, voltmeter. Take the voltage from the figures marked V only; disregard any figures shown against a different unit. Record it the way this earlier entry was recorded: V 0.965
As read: V 7.75
